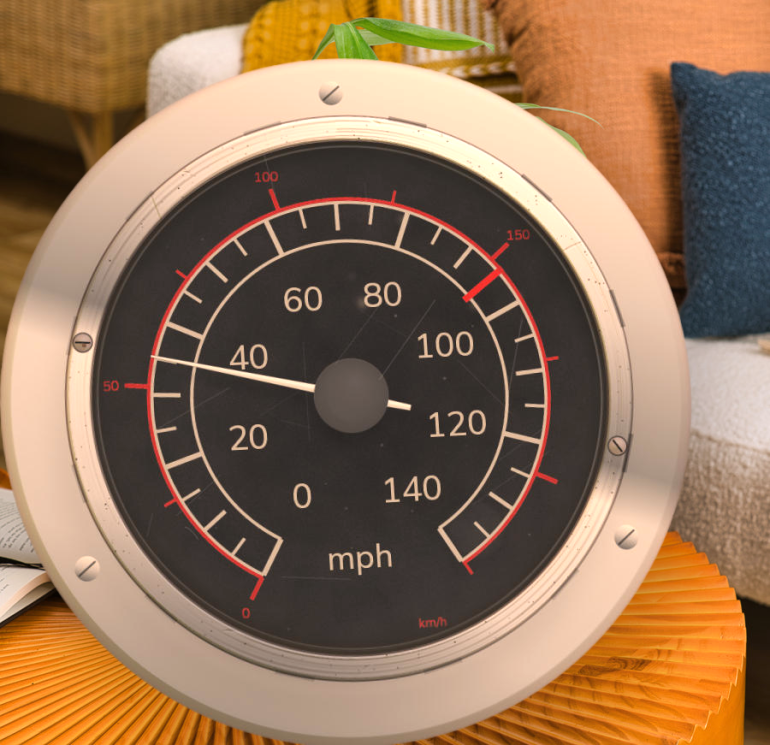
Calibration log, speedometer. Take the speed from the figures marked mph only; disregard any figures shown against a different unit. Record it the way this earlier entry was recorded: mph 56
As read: mph 35
